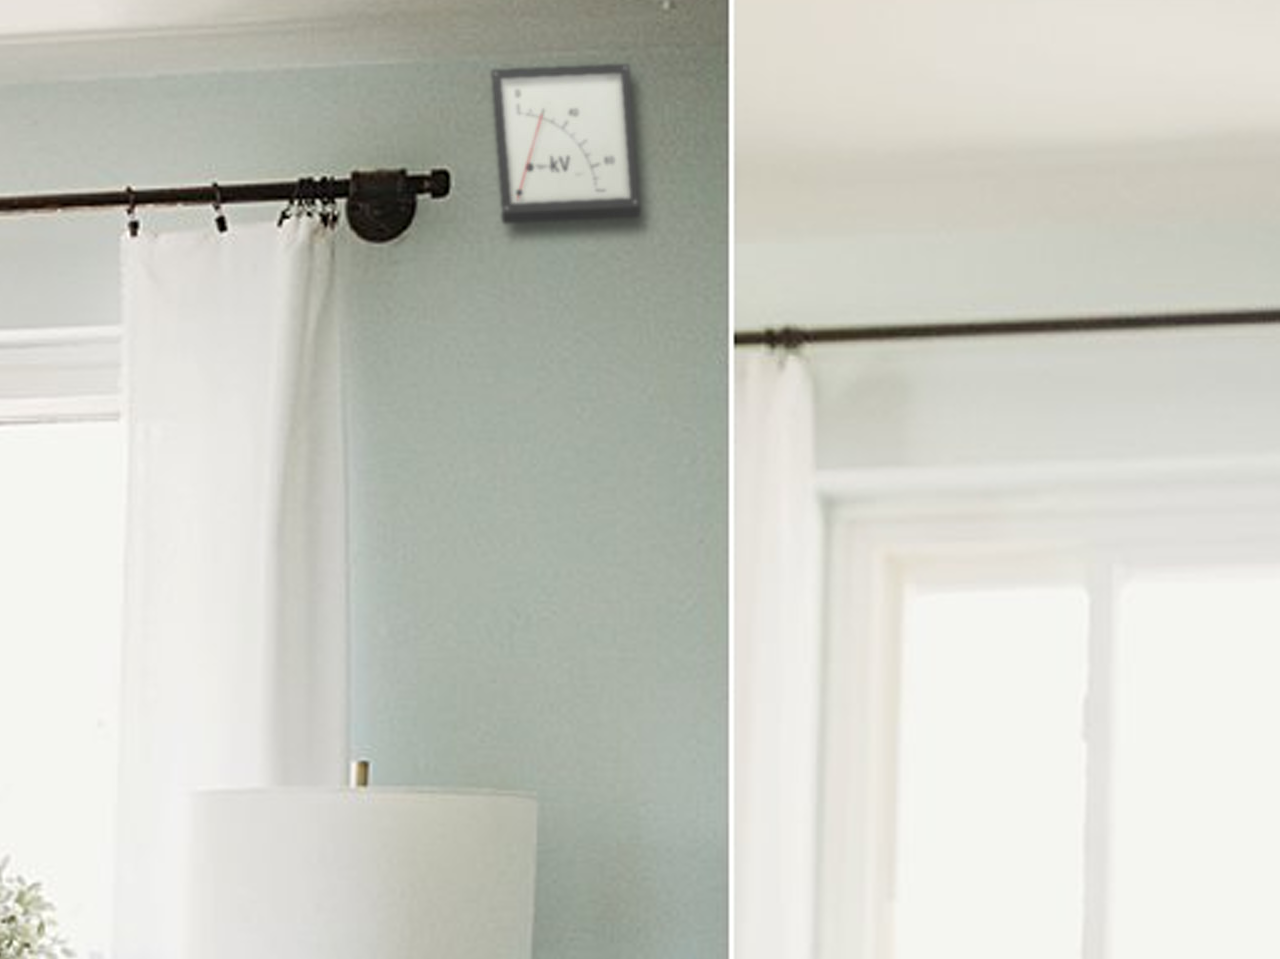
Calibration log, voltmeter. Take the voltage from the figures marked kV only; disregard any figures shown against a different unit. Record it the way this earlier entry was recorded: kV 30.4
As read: kV 20
